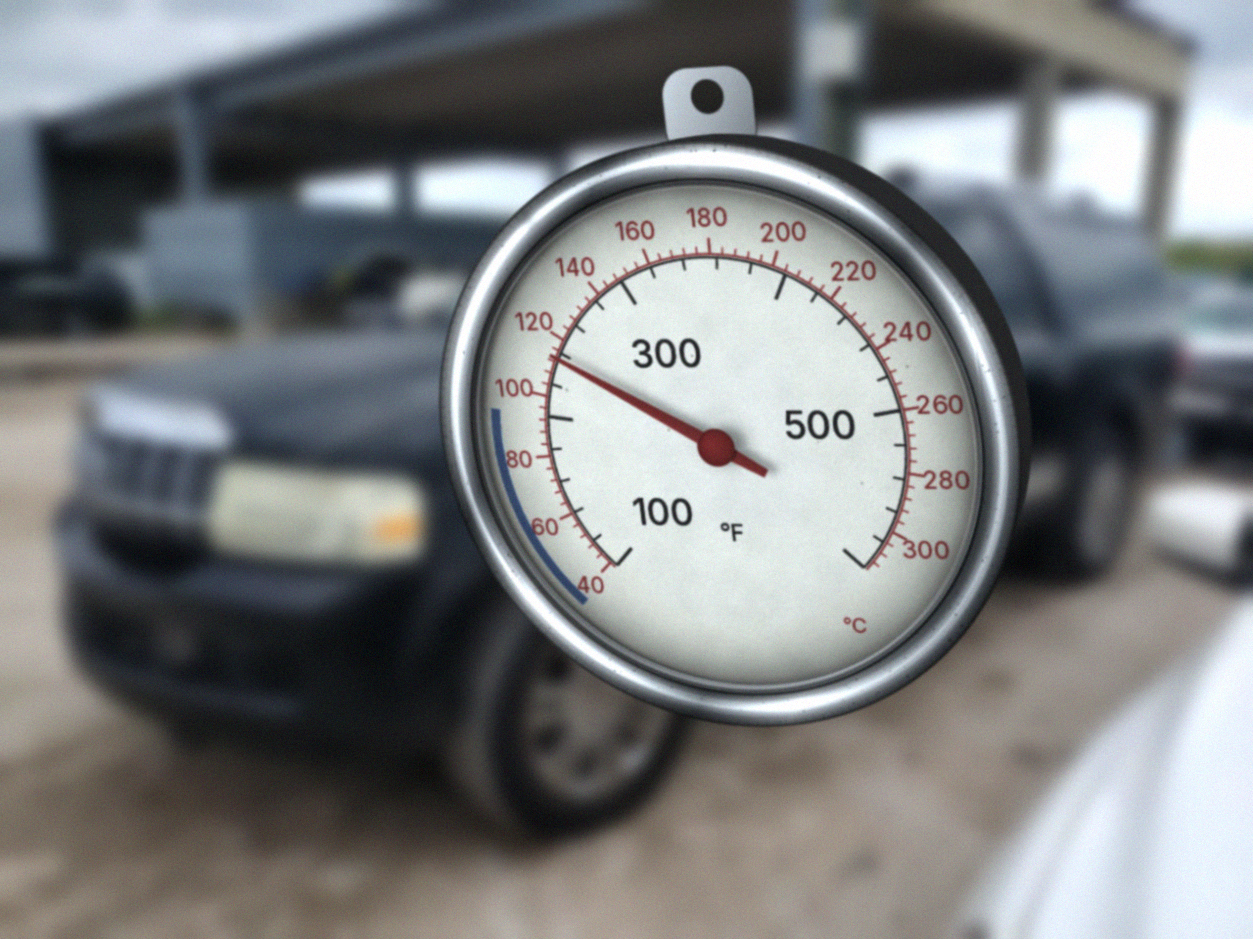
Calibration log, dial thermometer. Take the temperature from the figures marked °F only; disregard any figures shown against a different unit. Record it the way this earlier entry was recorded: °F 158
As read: °F 240
